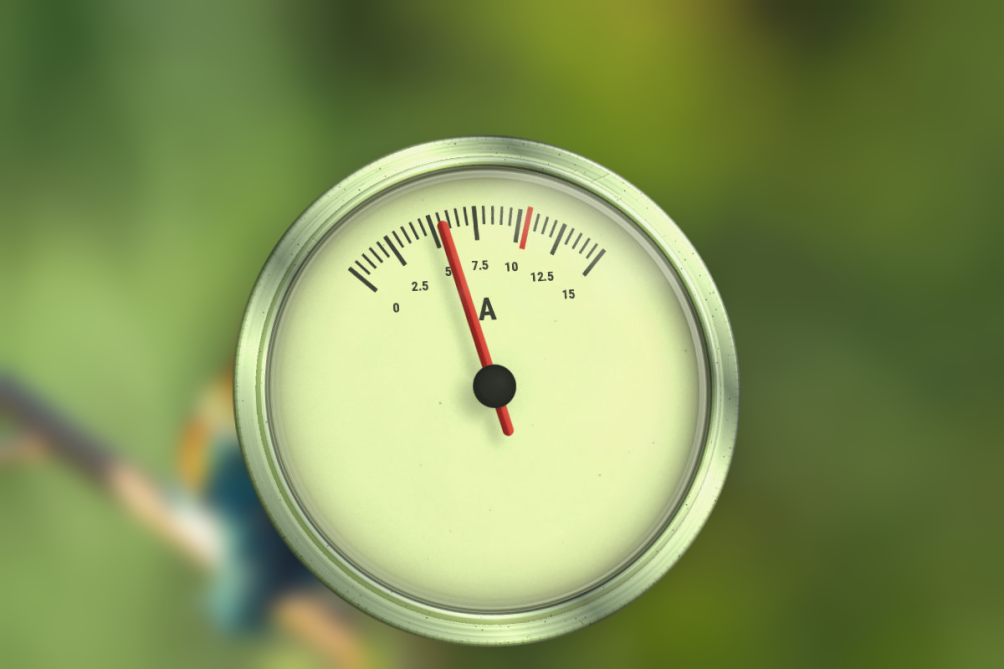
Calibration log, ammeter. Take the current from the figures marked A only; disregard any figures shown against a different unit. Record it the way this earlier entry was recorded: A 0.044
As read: A 5.5
